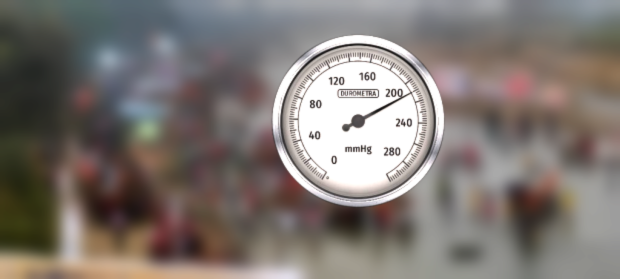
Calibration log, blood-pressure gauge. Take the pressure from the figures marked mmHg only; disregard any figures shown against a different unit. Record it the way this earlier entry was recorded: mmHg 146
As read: mmHg 210
